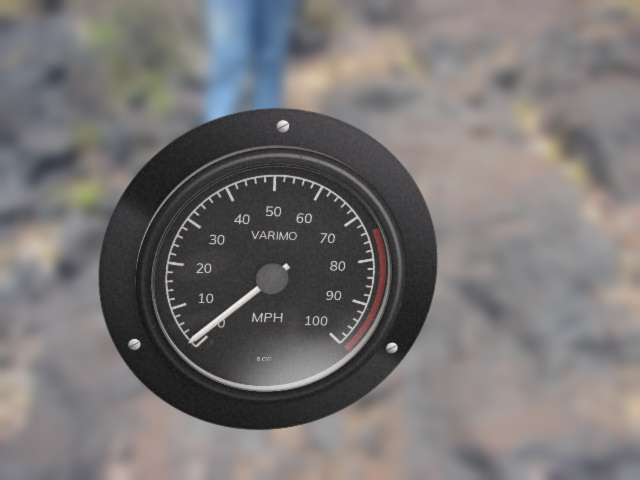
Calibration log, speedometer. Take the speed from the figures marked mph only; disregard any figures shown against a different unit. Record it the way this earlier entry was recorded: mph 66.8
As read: mph 2
